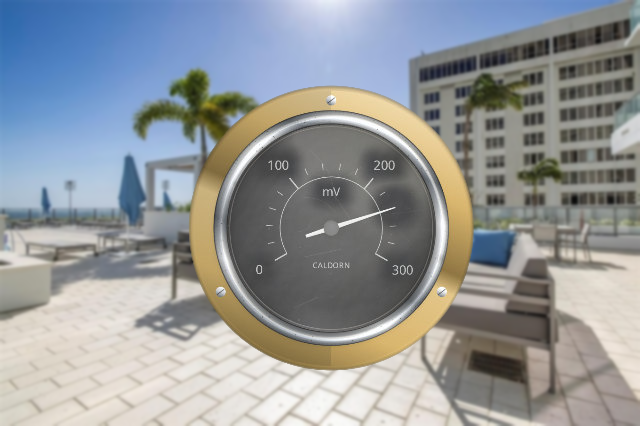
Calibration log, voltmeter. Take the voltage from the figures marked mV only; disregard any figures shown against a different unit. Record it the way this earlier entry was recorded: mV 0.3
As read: mV 240
